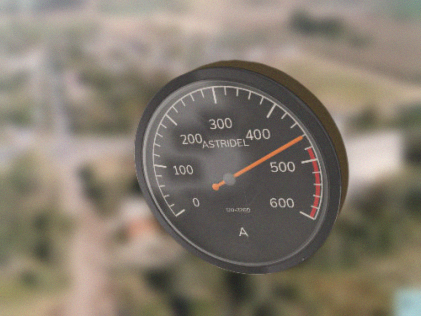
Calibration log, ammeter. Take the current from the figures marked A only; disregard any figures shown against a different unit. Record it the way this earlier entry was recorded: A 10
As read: A 460
